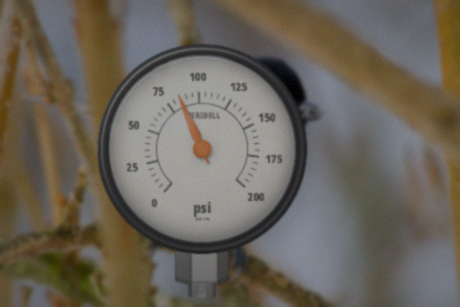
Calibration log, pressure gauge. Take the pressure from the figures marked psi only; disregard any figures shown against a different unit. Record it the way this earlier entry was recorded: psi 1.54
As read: psi 85
